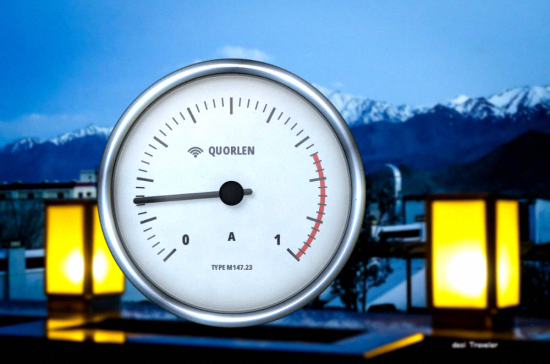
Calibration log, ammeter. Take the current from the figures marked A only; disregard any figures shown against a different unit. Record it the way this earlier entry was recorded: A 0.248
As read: A 0.15
